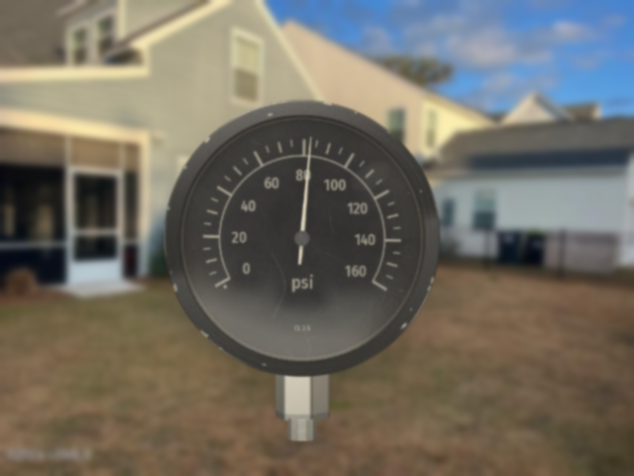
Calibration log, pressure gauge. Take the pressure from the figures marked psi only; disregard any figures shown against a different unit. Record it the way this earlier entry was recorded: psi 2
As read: psi 82.5
